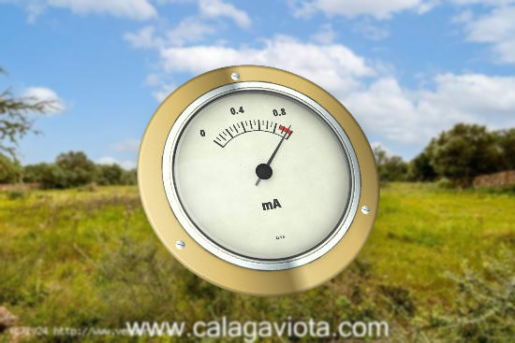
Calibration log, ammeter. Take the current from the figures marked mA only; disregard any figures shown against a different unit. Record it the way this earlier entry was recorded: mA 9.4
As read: mA 0.95
